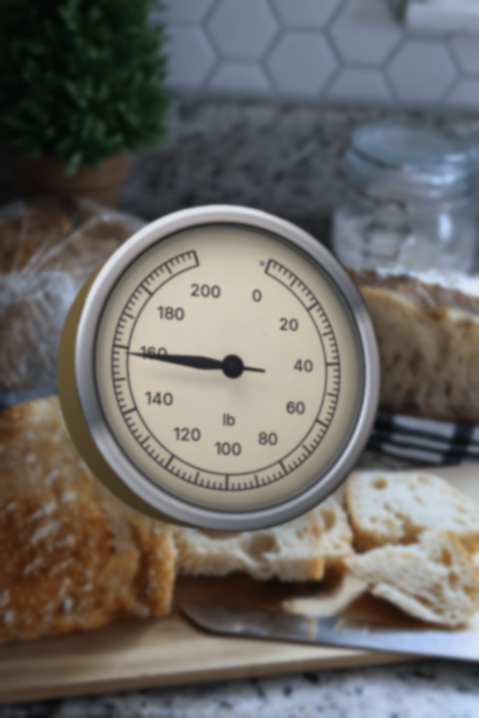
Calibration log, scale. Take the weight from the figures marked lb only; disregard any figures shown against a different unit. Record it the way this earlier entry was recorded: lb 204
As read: lb 158
